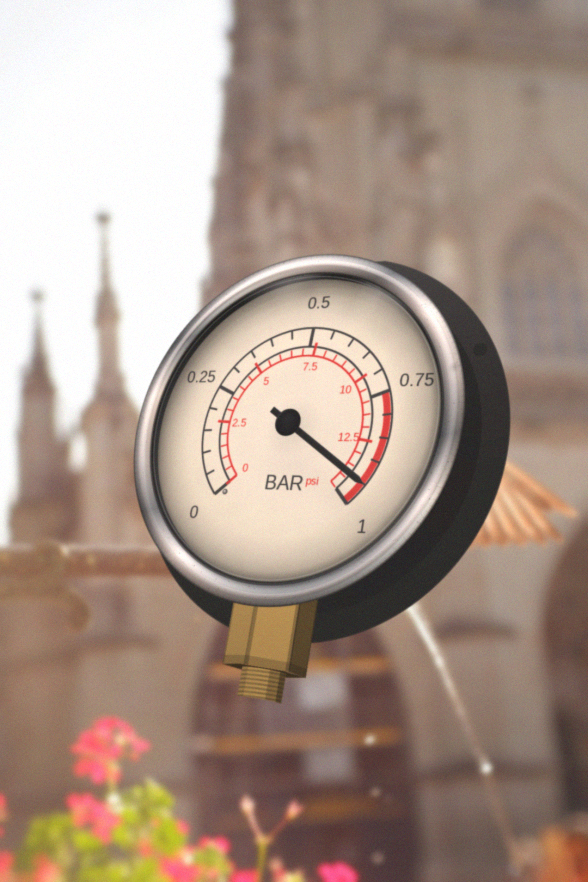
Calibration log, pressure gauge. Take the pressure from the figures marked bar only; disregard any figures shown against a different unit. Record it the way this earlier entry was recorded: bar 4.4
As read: bar 0.95
